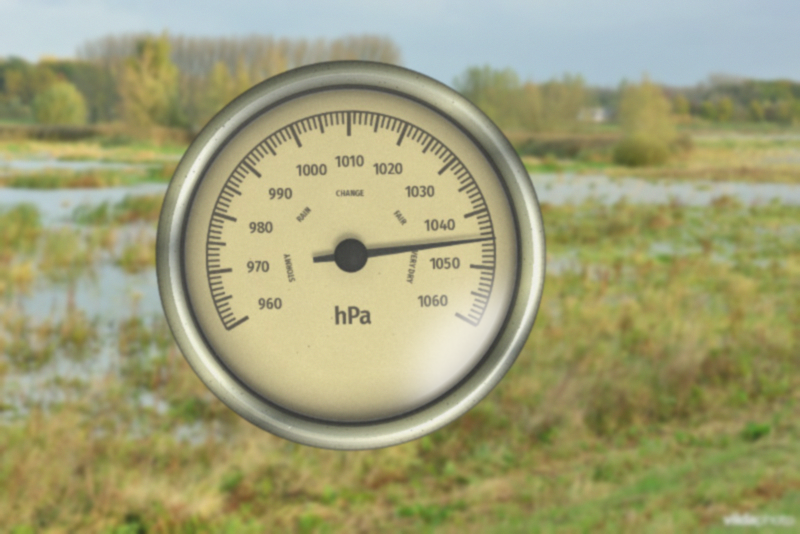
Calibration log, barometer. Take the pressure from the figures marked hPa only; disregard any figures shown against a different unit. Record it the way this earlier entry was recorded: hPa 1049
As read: hPa 1045
